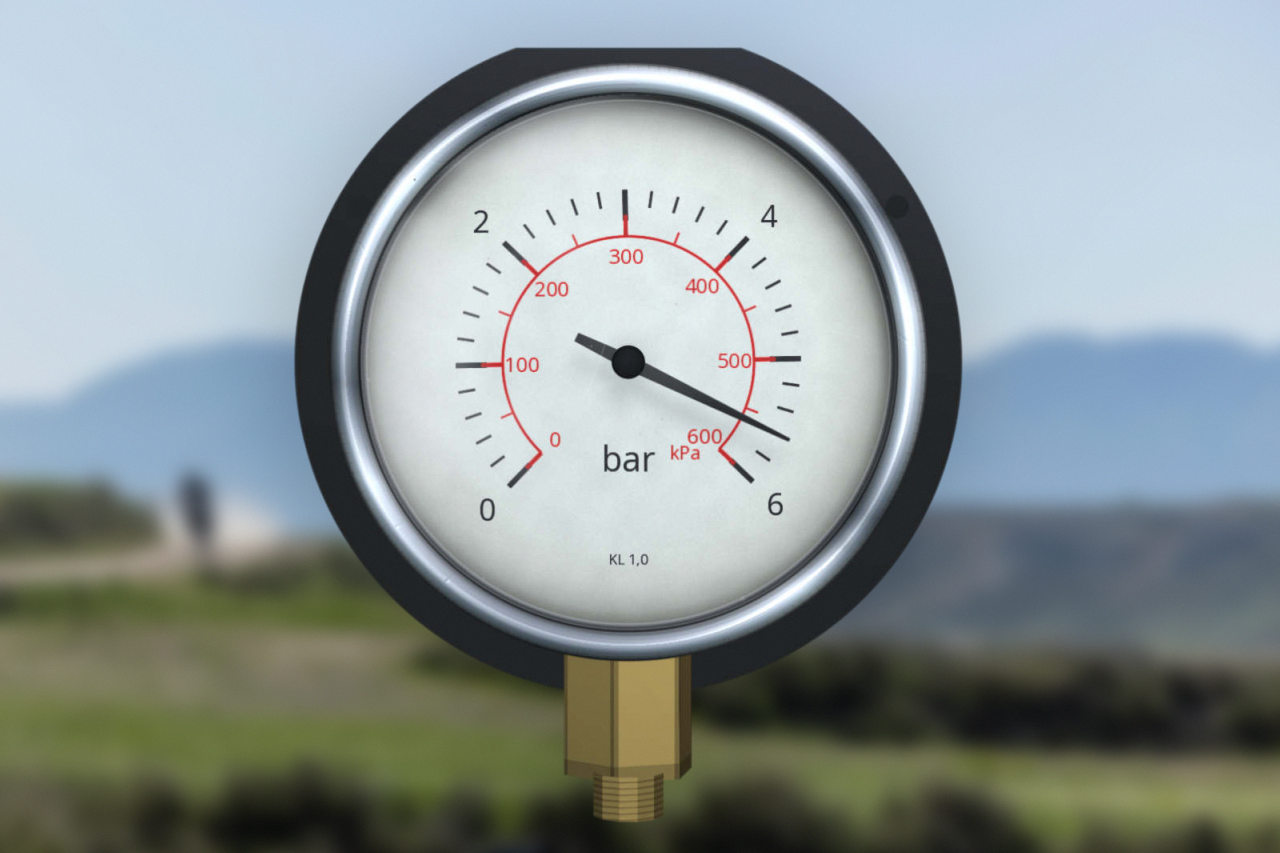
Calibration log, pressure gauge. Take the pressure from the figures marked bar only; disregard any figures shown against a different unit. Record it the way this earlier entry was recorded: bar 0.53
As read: bar 5.6
